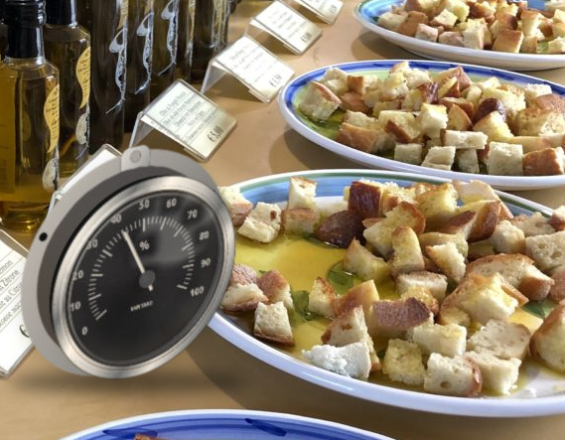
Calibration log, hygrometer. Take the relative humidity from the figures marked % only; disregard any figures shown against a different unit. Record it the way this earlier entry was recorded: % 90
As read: % 40
